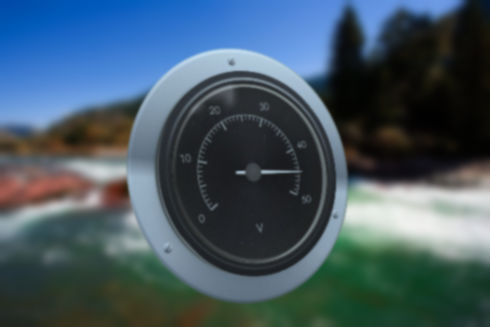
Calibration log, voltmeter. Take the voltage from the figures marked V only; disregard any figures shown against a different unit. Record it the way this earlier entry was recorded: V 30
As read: V 45
